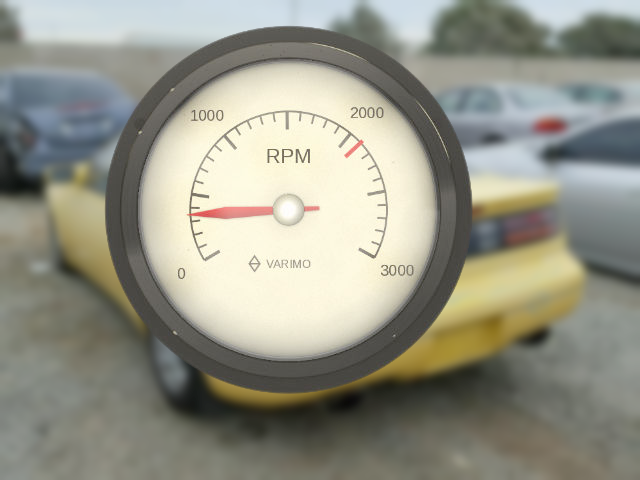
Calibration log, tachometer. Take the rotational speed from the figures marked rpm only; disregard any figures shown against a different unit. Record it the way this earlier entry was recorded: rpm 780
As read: rpm 350
